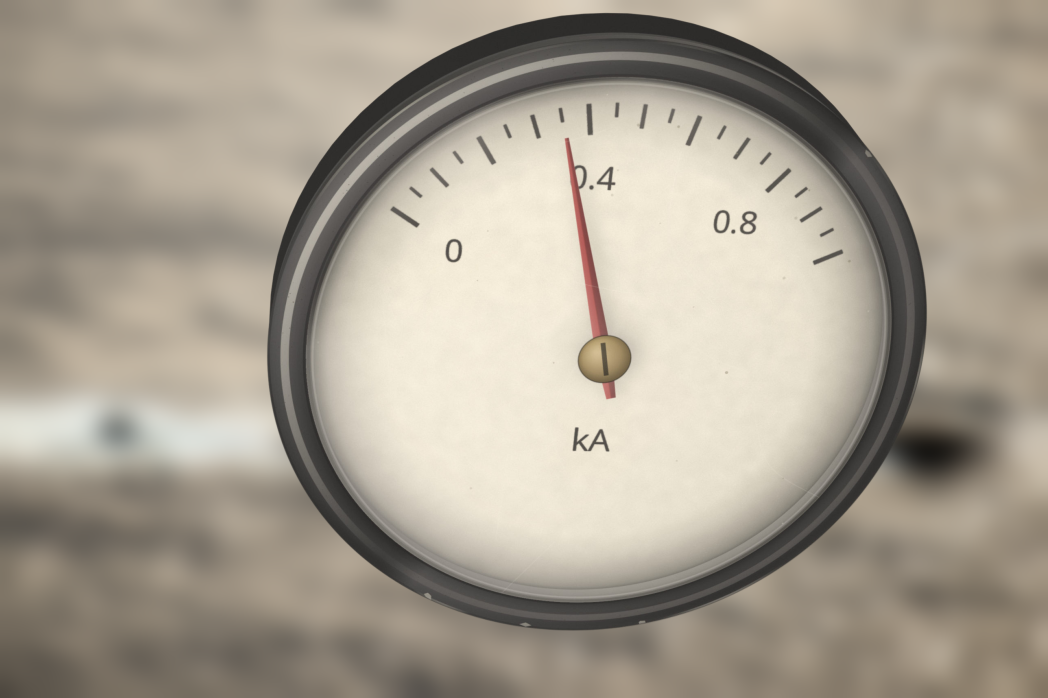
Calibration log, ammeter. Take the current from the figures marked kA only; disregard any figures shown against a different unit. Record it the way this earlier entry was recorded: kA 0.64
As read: kA 0.35
